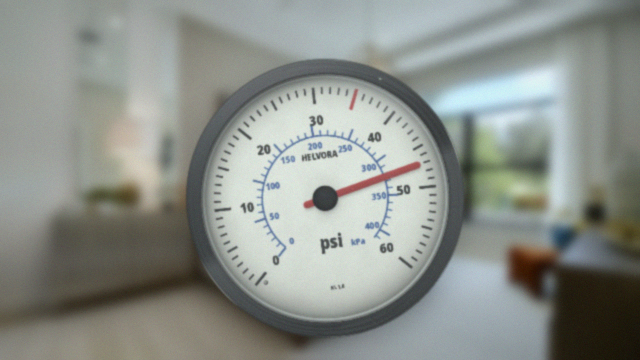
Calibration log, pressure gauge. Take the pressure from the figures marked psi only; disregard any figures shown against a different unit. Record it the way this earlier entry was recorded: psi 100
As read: psi 47
